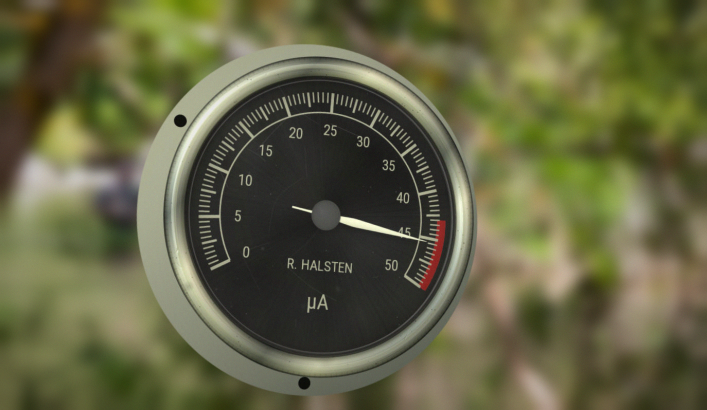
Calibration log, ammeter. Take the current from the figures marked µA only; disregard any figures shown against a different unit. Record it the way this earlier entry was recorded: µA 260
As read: µA 45.5
